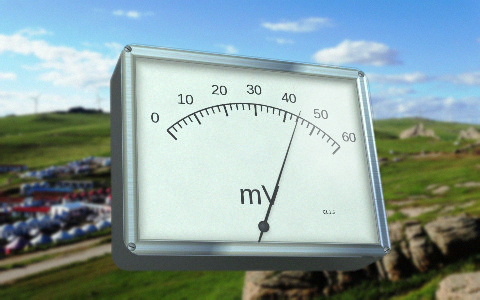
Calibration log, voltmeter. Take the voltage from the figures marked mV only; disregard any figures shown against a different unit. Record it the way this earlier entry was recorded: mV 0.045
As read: mV 44
